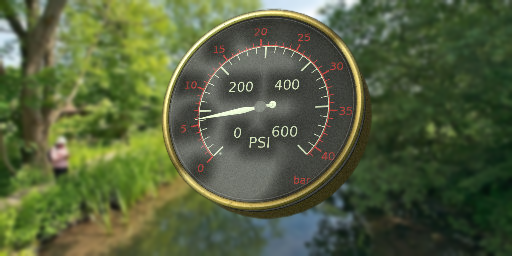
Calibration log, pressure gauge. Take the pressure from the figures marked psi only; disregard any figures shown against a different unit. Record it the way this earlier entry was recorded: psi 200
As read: psi 80
